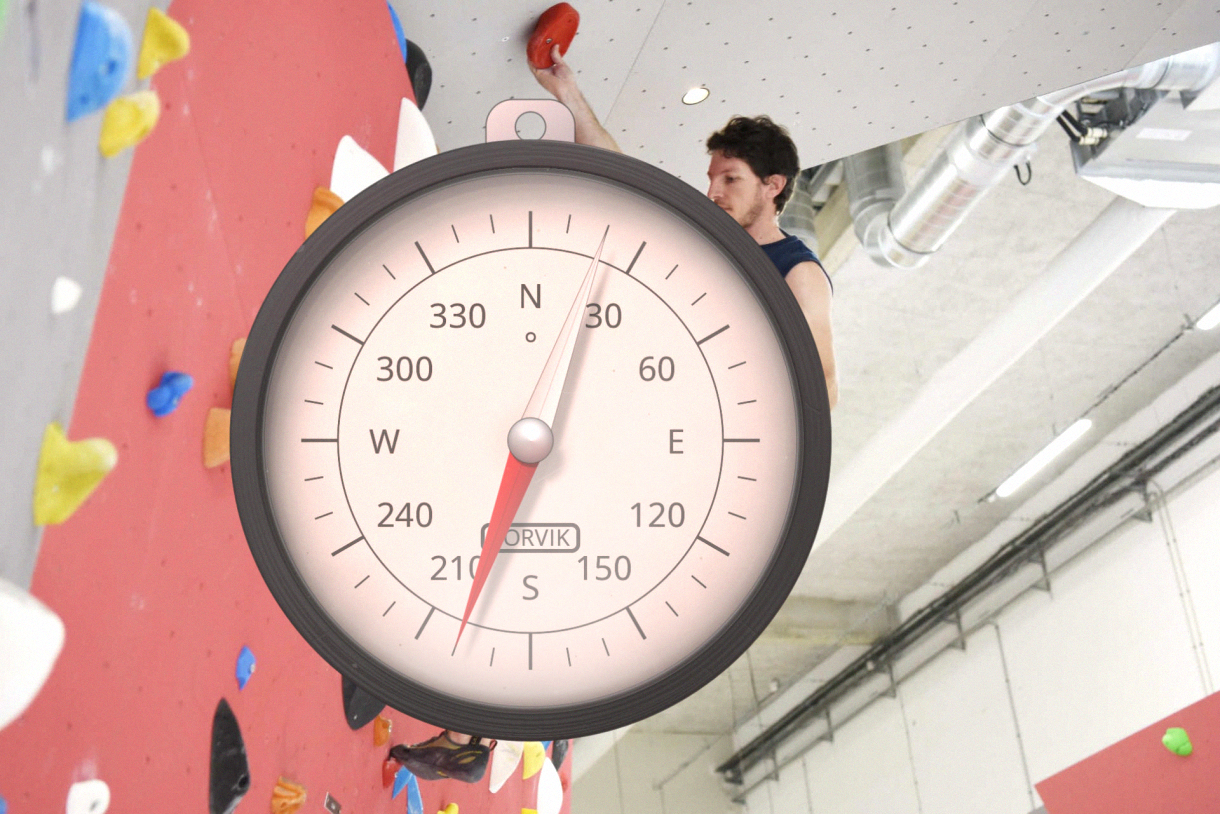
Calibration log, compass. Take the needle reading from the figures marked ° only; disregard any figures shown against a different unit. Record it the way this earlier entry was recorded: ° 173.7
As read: ° 200
